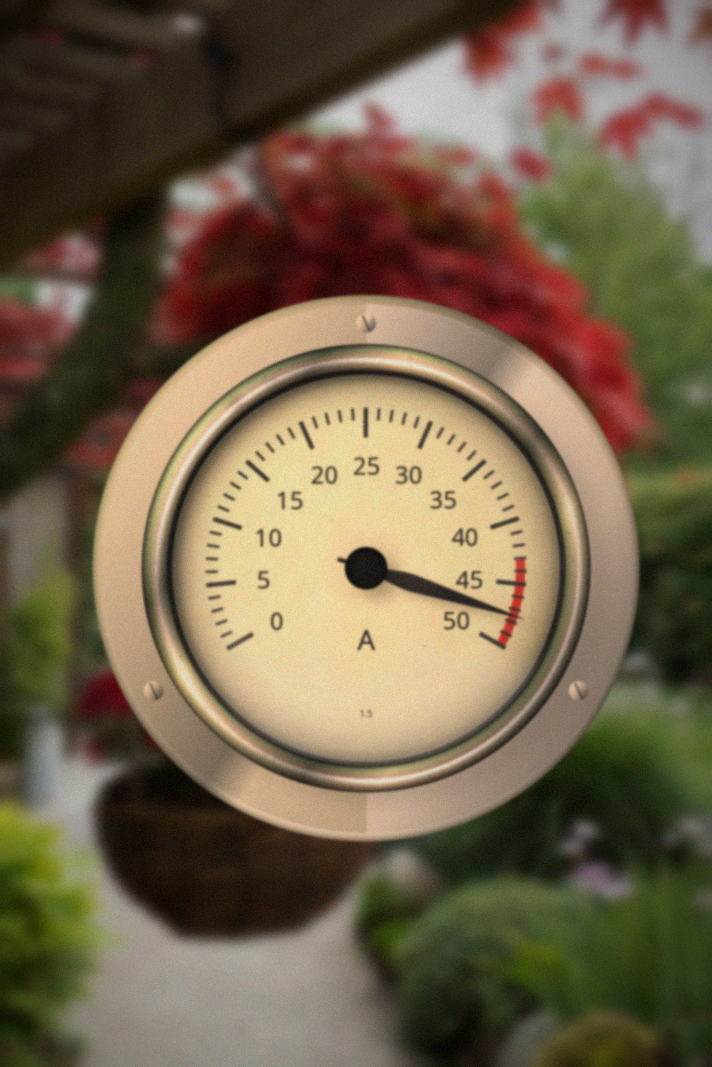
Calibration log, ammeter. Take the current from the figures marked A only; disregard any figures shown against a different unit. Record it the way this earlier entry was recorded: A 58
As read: A 47.5
